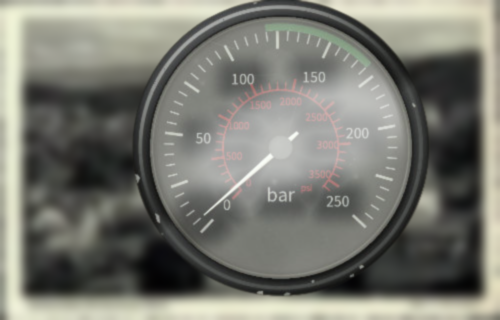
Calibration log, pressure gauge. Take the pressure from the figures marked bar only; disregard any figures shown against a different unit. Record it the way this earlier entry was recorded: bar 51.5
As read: bar 5
